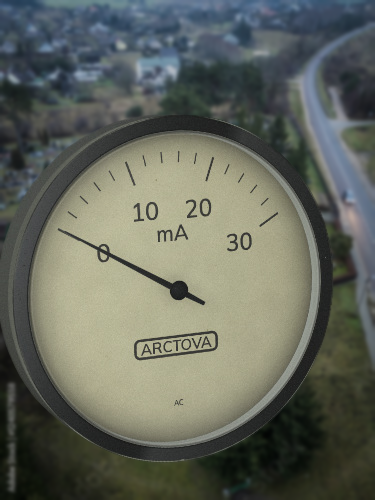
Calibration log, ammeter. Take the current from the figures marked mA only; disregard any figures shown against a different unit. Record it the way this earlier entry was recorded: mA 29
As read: mA 0
